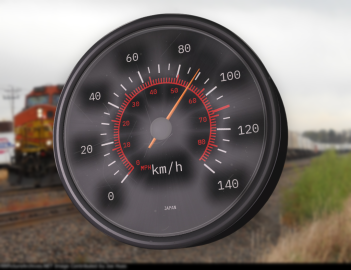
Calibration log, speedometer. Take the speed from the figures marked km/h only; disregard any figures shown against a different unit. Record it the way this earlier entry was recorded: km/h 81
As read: km/h 90
